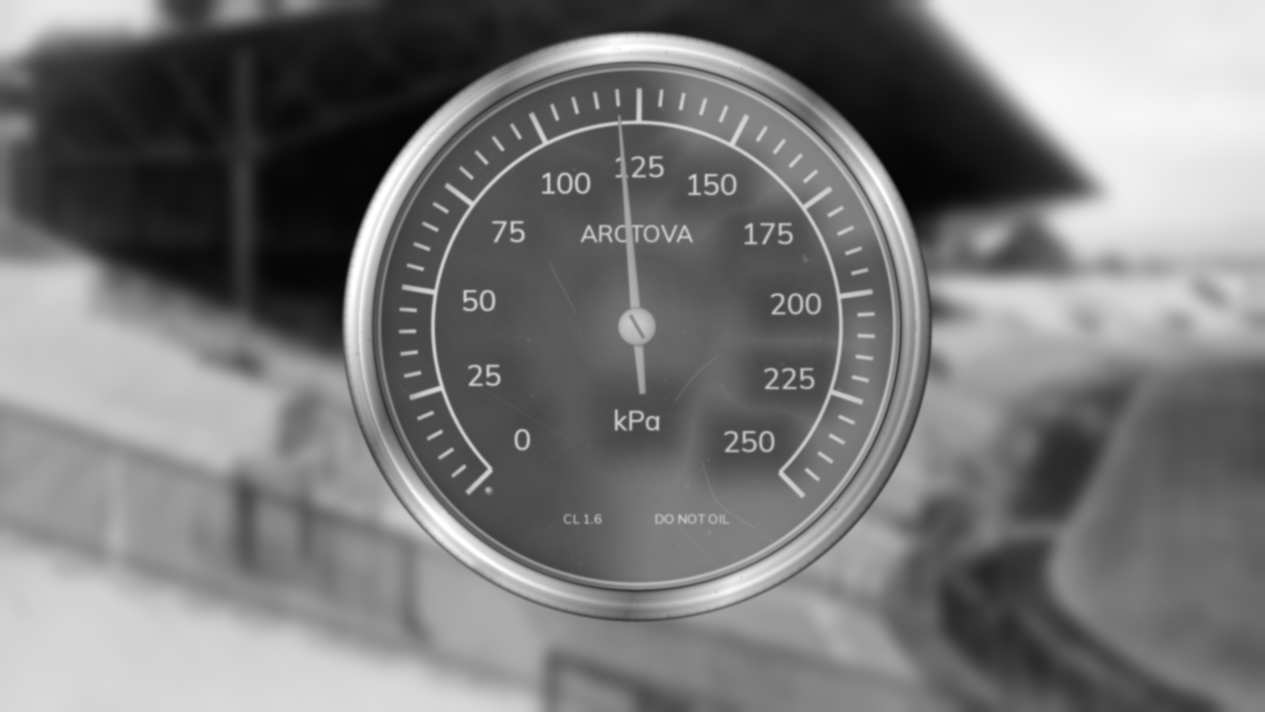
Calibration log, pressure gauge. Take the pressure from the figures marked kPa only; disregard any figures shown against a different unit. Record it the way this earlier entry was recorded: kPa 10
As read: kPa 120
